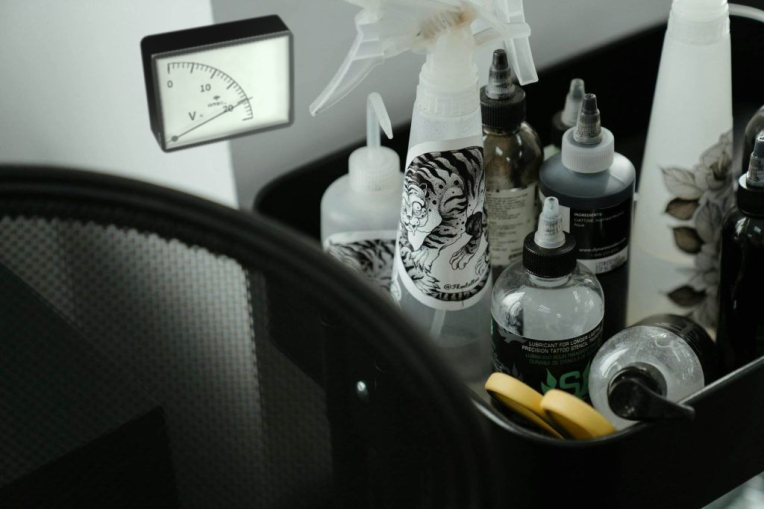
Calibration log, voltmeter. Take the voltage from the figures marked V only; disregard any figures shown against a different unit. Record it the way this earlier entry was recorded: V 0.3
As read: V 20
